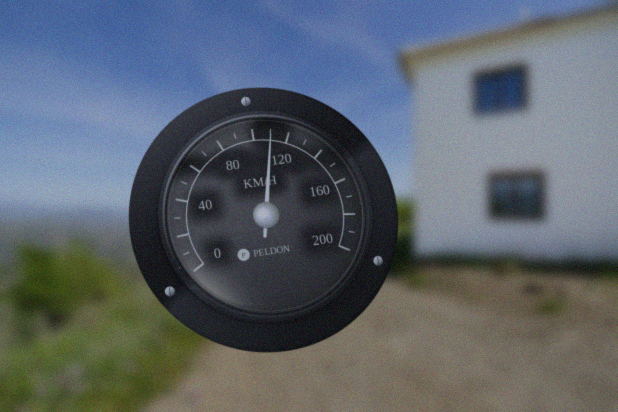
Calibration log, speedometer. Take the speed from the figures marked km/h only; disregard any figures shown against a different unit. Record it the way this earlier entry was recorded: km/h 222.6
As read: km/h 110
